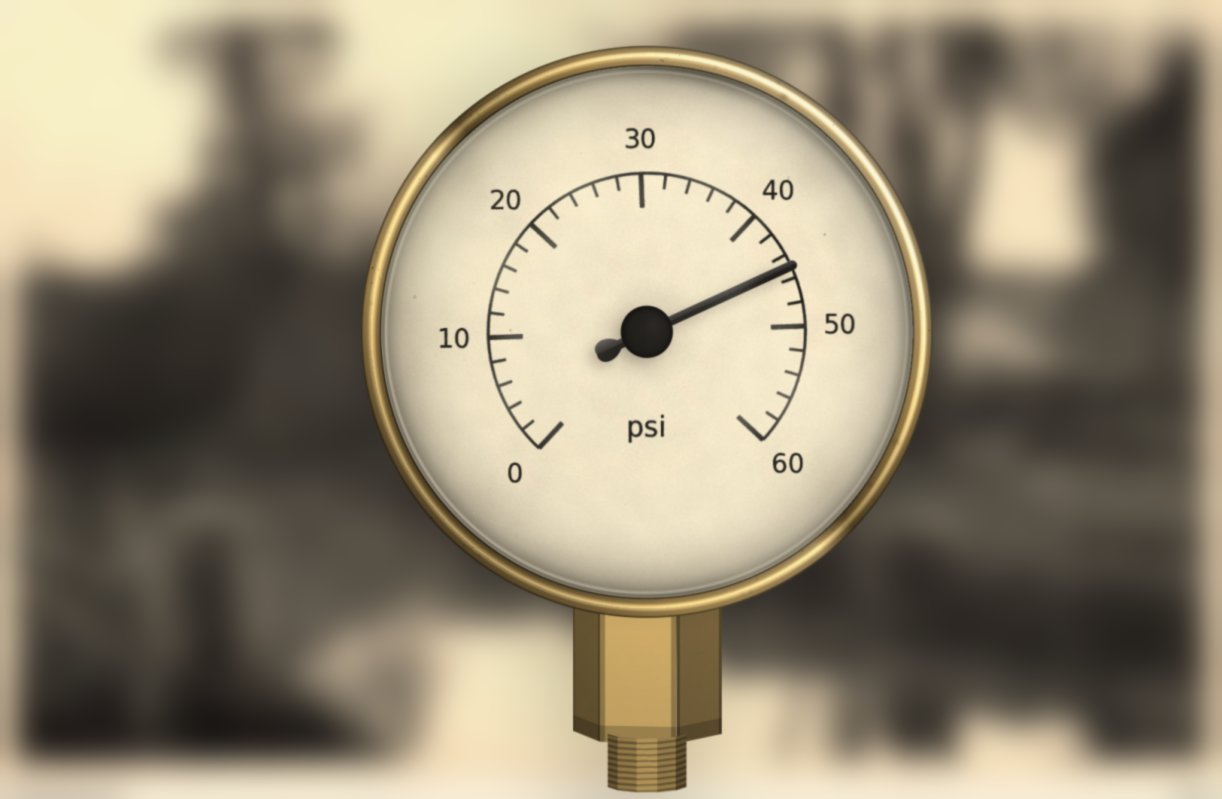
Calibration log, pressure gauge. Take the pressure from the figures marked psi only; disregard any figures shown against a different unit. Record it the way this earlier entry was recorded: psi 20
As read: psi 45
